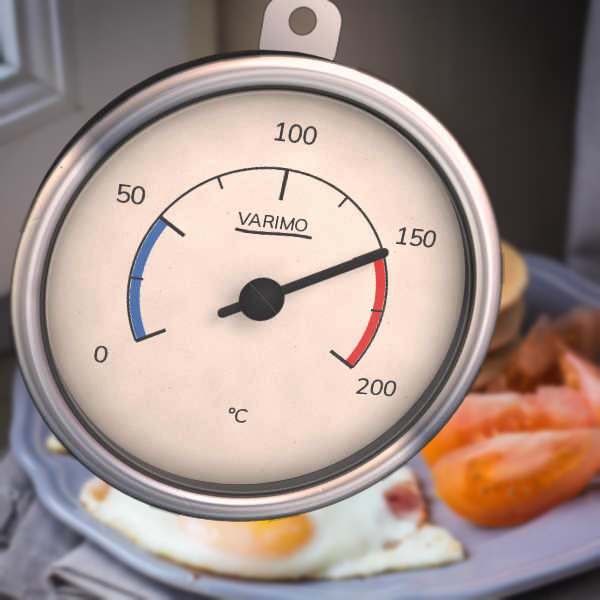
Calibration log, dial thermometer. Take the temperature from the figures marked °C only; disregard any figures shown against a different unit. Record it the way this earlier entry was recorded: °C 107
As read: °C 150
